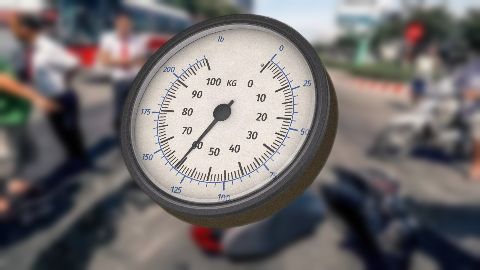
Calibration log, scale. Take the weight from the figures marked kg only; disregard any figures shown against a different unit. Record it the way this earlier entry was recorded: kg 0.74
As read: kg 60
